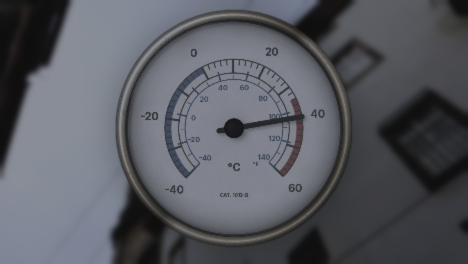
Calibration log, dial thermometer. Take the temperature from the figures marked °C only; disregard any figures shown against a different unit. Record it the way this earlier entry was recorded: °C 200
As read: °C 40
